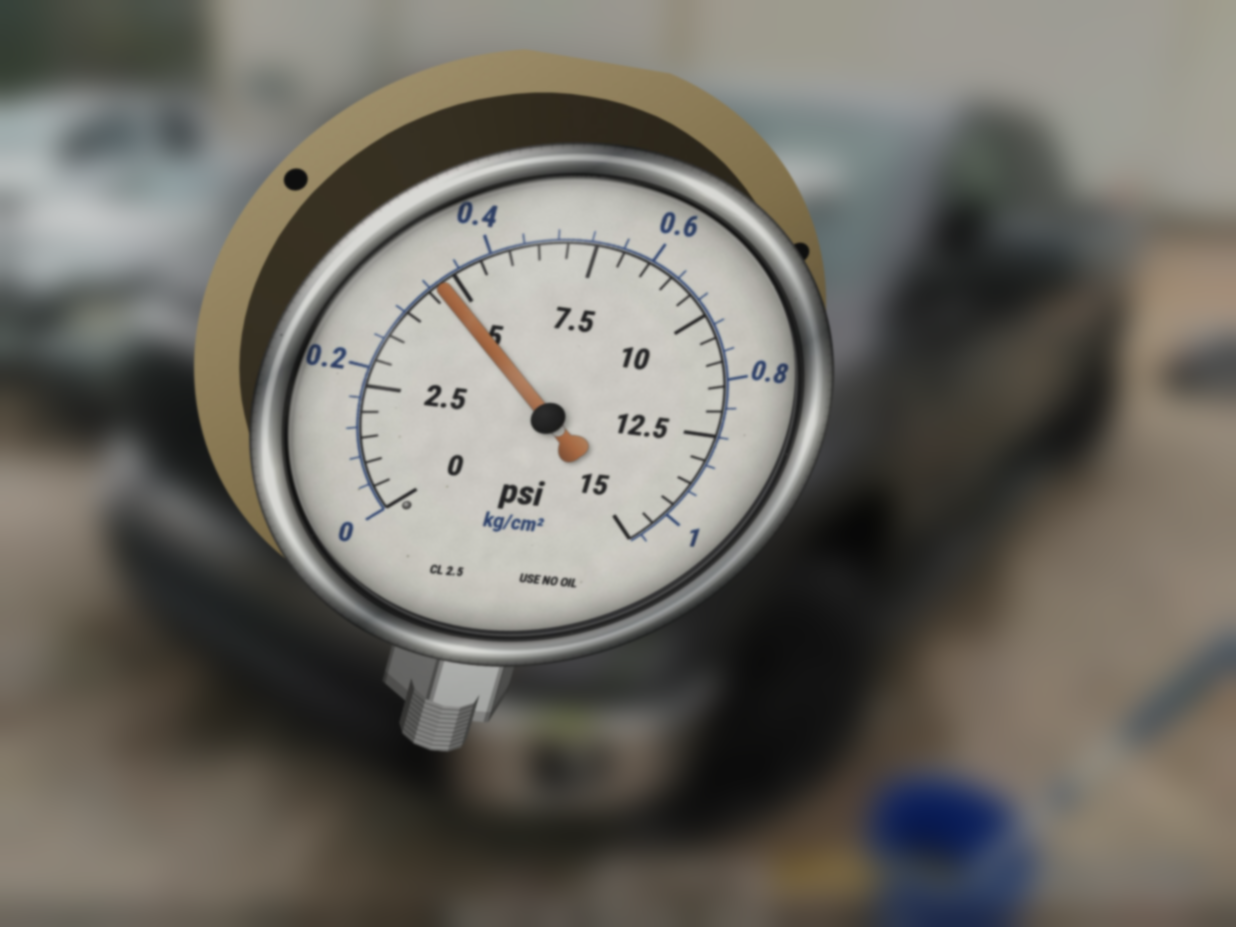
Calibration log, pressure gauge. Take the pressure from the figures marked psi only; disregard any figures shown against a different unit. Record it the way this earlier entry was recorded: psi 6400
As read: psi 4.75
